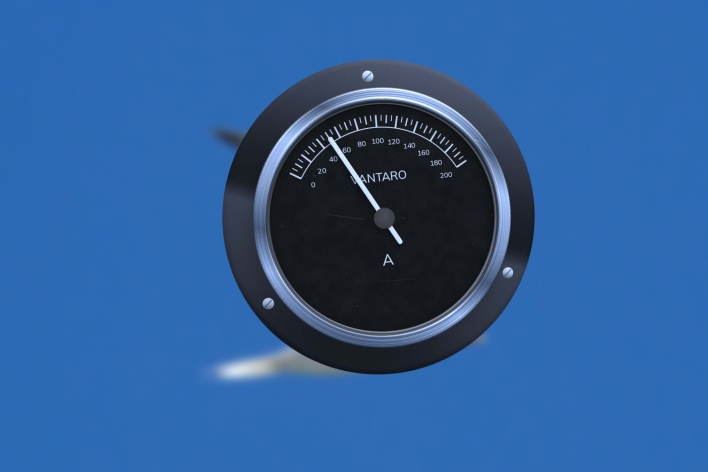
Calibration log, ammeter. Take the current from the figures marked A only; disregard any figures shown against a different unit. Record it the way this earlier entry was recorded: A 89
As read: A 50
